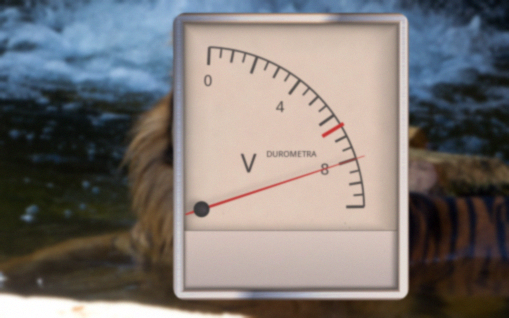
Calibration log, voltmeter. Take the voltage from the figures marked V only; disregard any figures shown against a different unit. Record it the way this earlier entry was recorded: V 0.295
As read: V 8
